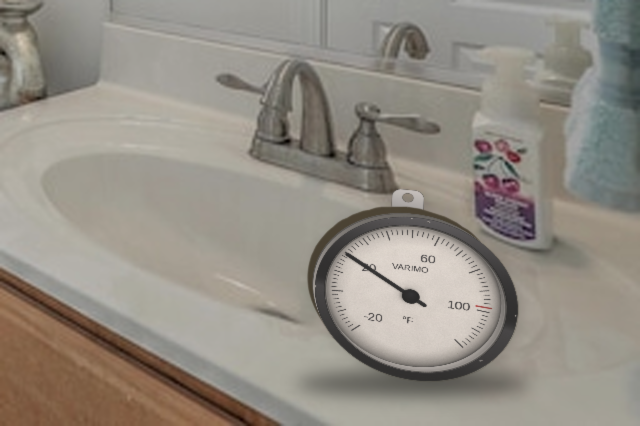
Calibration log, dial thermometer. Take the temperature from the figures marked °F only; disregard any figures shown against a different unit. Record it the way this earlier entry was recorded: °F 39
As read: °F 20
